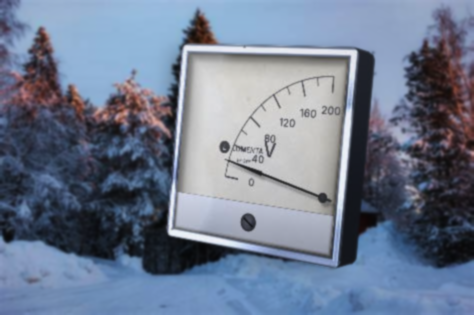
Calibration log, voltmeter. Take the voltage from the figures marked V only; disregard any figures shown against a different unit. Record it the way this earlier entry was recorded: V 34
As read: V 20
